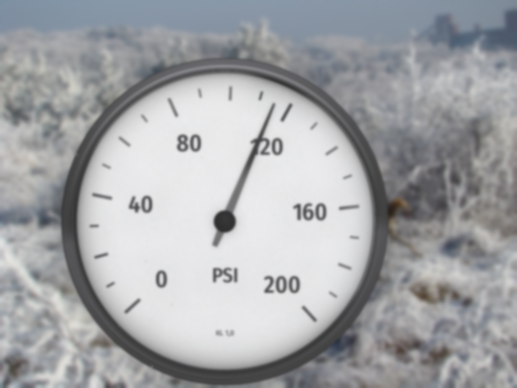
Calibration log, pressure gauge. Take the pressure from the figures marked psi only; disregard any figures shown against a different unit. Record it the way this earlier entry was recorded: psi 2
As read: psi 115
